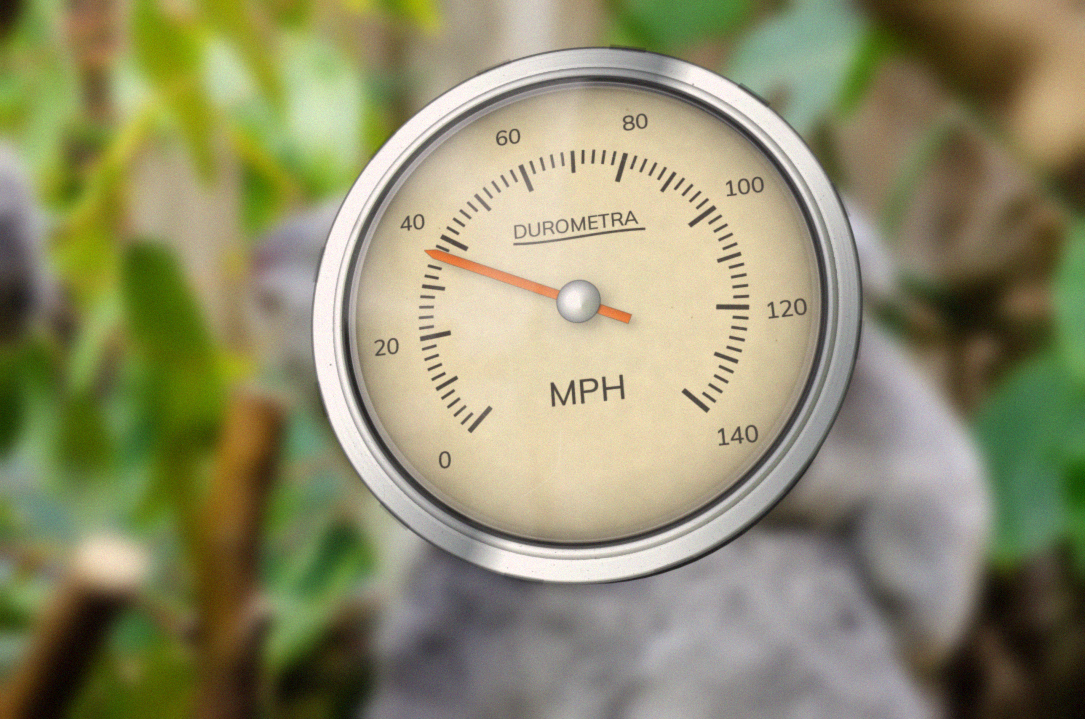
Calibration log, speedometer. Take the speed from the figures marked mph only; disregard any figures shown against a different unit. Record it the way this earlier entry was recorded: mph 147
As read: mph 36
